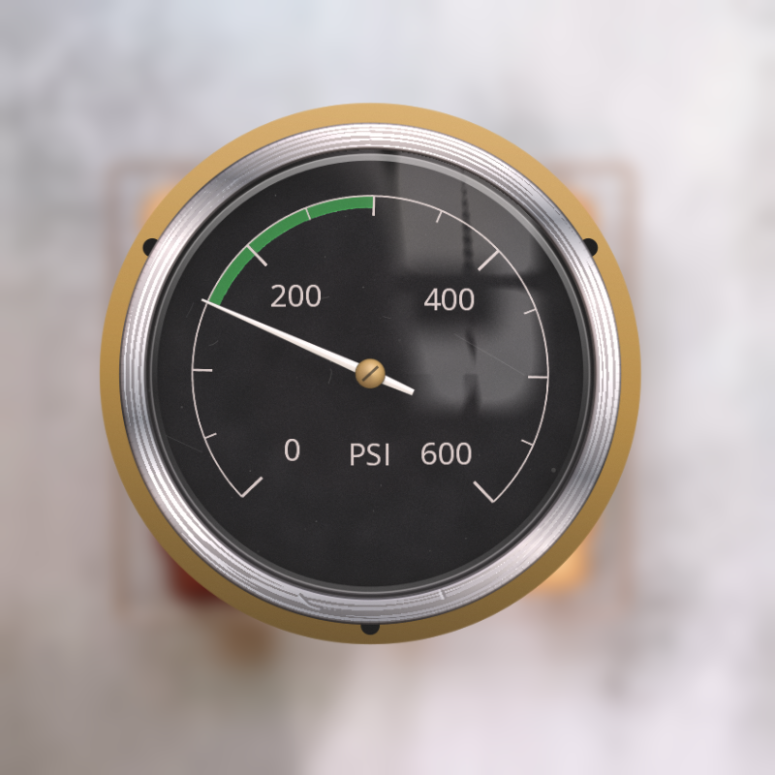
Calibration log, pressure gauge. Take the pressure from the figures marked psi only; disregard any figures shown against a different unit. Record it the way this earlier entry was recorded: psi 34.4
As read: psi 150
